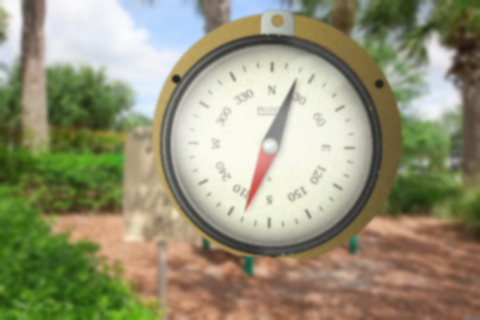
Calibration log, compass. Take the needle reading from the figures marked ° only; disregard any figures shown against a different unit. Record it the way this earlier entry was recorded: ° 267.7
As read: ° 200
